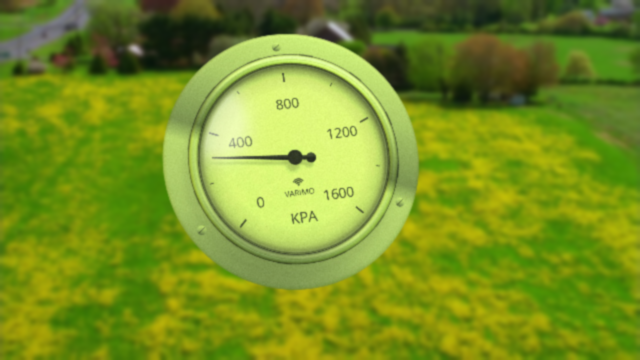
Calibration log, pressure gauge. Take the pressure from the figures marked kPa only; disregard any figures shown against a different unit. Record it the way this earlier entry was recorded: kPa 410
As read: kPa 300
